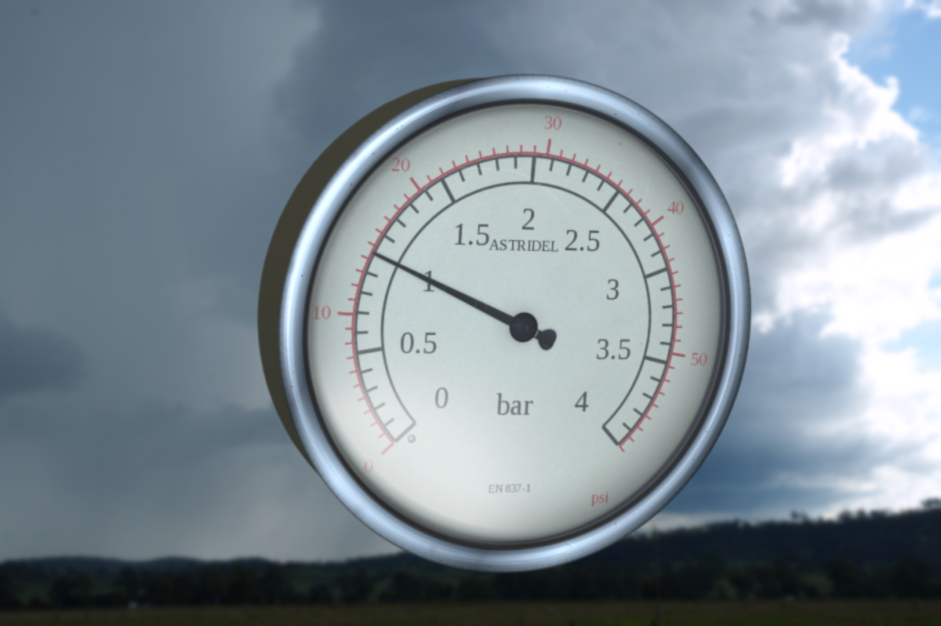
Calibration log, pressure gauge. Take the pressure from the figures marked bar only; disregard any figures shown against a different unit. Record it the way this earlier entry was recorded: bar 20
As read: bar 1
